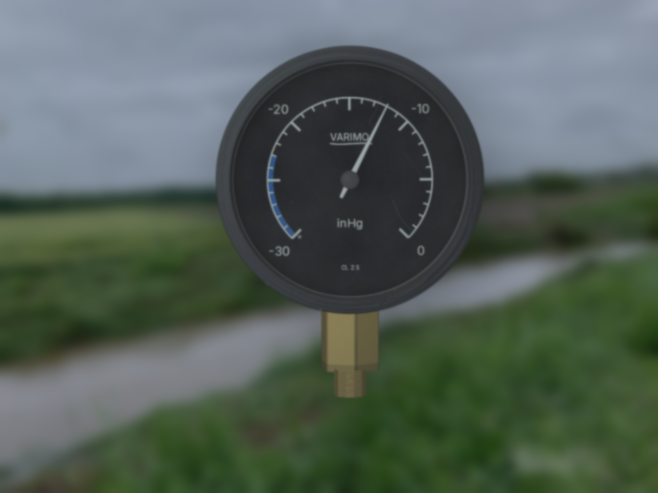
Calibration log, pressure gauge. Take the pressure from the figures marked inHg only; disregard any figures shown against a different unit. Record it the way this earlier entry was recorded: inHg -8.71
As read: inHg -12
